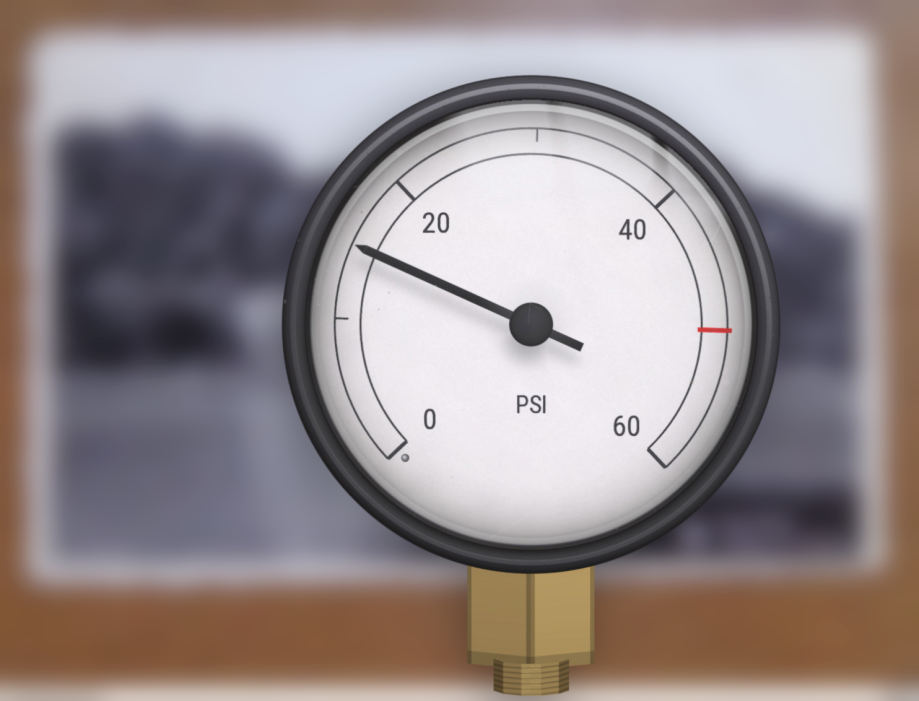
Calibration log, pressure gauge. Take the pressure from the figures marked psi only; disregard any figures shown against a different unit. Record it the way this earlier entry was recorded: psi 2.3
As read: psi 15
